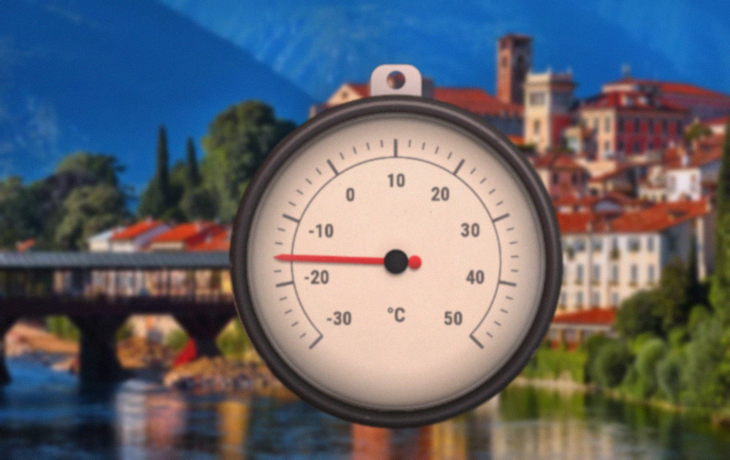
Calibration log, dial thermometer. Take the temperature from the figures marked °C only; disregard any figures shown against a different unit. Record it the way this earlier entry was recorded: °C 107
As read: °C -16
